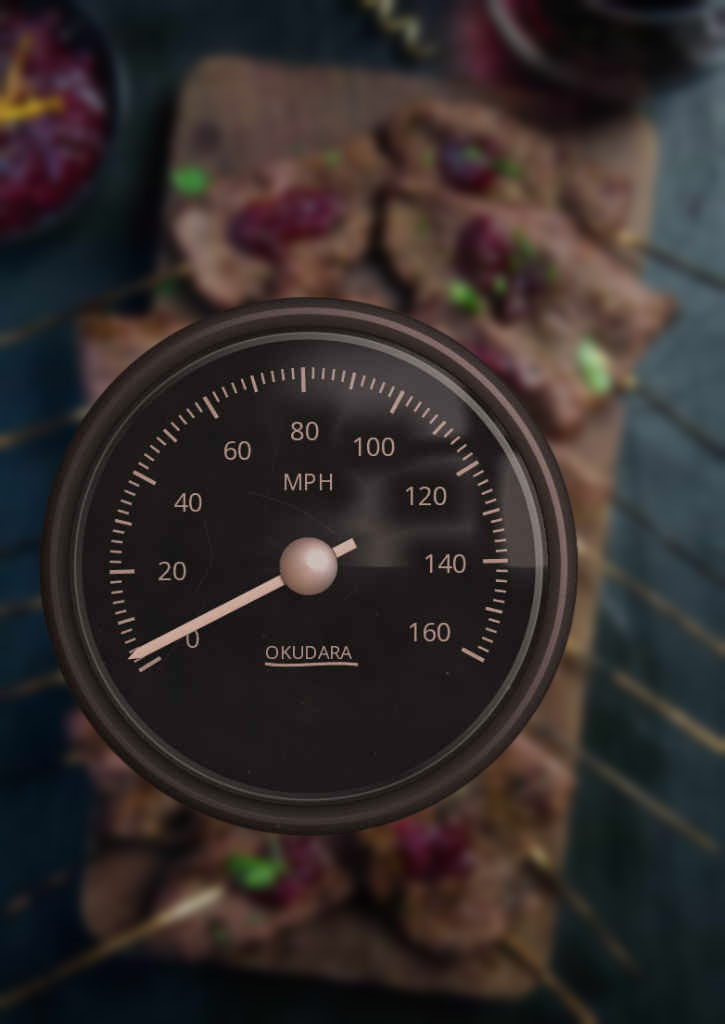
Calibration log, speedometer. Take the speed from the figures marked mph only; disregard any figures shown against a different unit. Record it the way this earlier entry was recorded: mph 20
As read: mph 3
